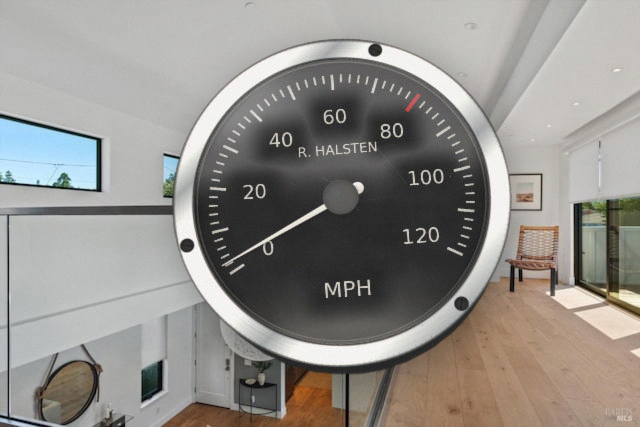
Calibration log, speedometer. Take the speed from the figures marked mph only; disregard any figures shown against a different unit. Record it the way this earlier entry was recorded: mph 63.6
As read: mph 2
